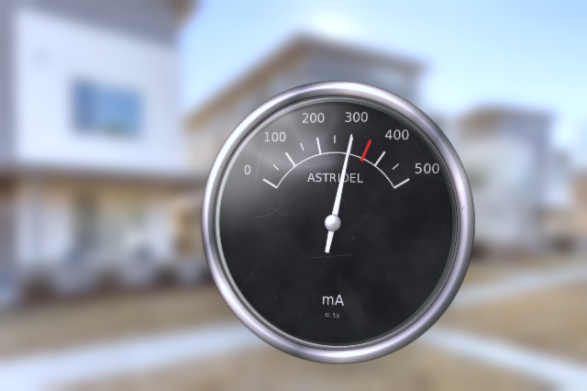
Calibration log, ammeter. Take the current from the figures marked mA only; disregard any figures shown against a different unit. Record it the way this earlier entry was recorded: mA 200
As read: mA 300
